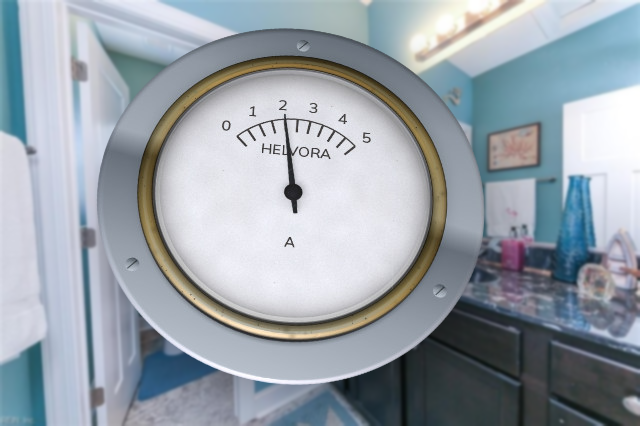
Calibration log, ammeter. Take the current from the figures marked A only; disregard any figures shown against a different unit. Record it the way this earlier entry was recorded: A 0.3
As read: A 2
